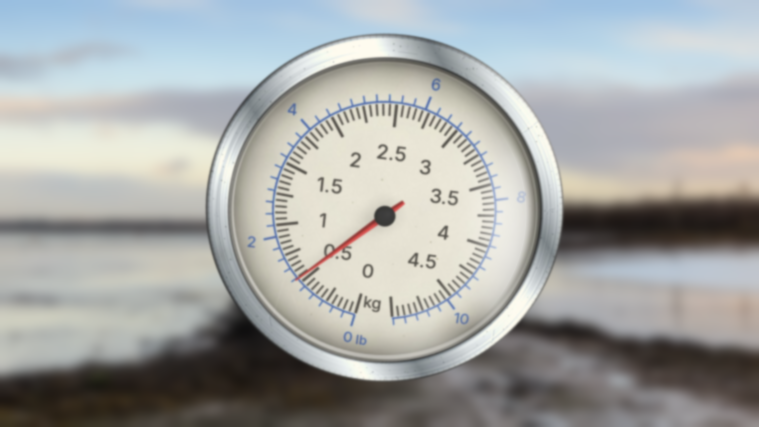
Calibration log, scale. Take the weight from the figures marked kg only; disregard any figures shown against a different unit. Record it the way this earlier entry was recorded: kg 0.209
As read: kg 0.55
